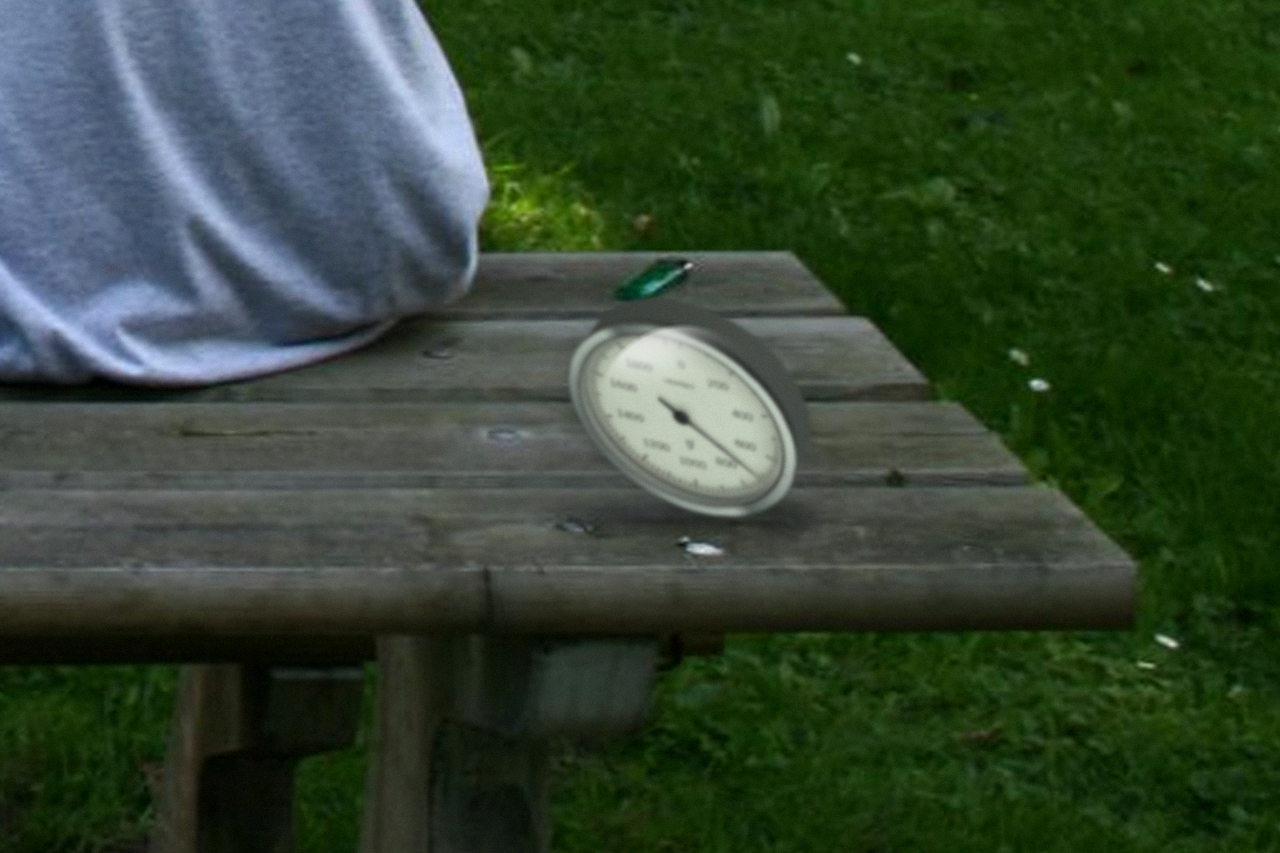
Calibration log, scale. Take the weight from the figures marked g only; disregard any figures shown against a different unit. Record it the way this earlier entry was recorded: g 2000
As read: g 700
